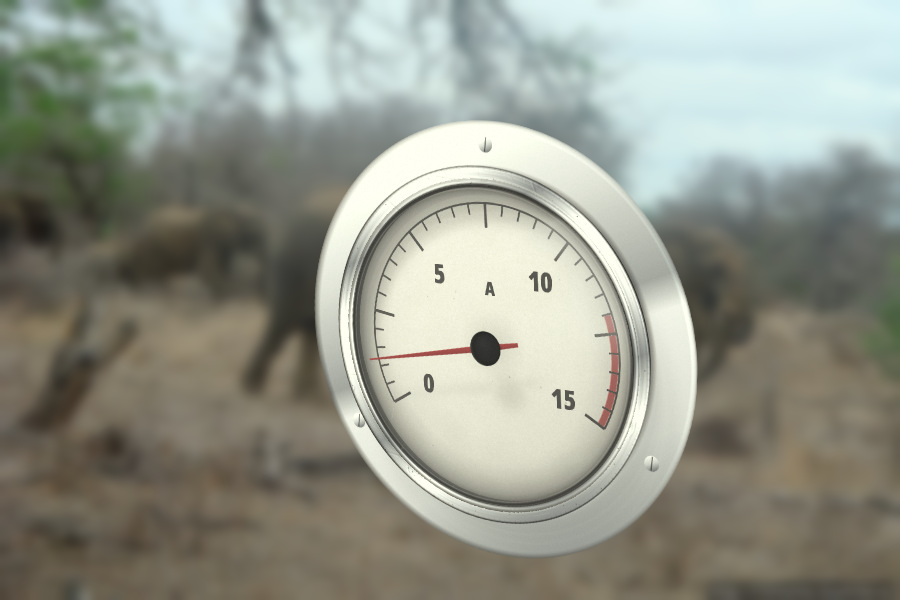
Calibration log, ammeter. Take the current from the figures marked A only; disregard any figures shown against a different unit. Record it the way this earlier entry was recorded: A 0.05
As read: A 1.25
